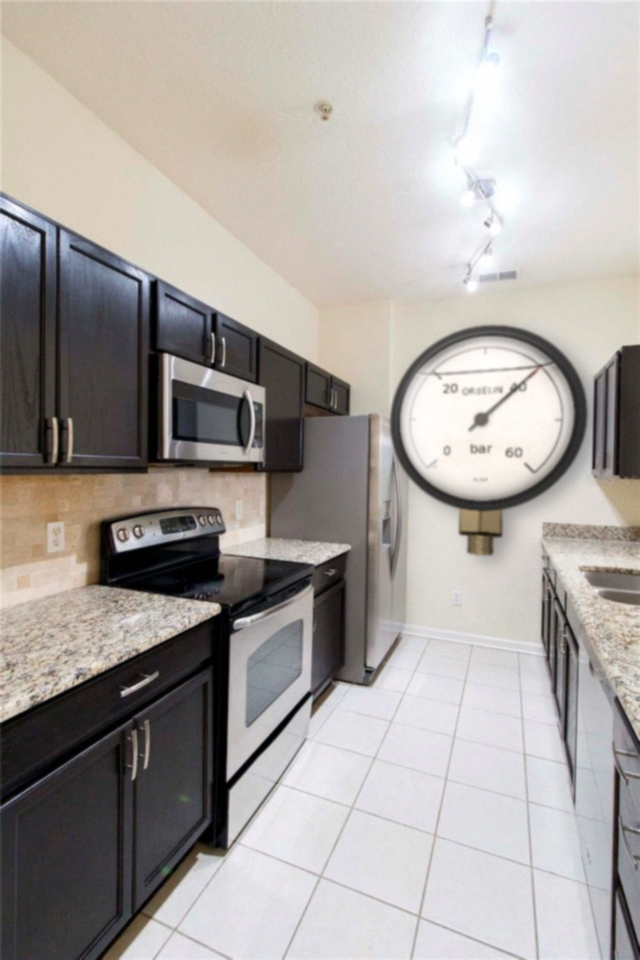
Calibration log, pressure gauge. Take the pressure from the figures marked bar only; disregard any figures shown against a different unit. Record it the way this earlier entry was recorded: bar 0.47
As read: bar 40
